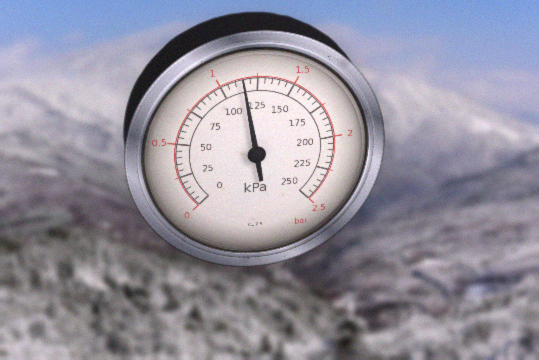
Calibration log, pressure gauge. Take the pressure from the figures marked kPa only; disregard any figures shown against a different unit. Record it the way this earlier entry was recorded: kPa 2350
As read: kPa 115
